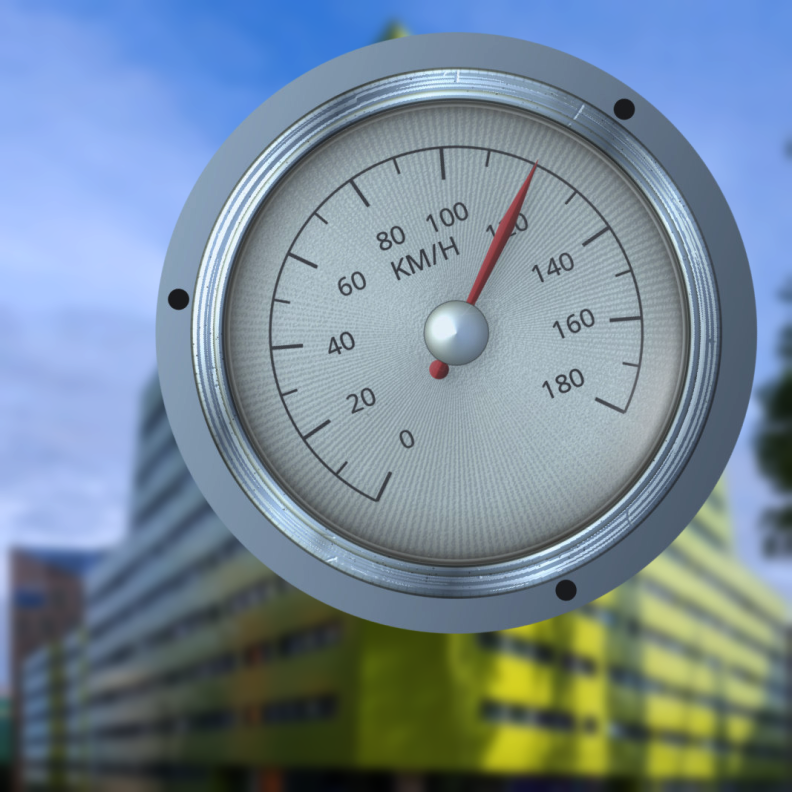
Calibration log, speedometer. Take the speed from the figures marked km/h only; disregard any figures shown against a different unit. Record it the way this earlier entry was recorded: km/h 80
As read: km/h 120
